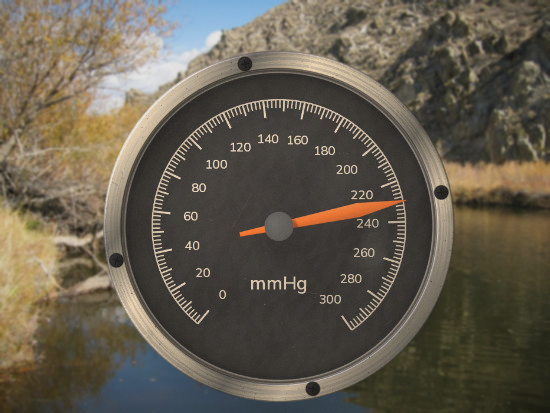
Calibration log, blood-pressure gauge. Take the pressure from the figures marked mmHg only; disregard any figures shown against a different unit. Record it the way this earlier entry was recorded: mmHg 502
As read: mmHg 230
